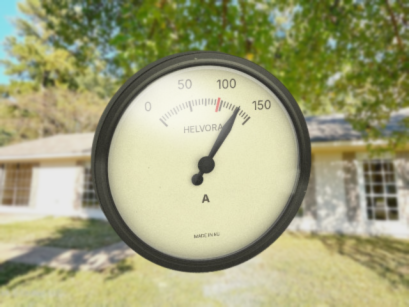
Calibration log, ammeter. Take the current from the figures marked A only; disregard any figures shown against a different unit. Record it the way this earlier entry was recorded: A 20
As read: A 125
